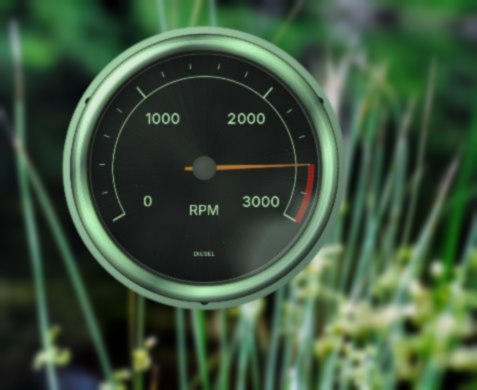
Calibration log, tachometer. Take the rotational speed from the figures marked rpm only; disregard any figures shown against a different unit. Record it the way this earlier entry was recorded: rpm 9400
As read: rpm 2600
